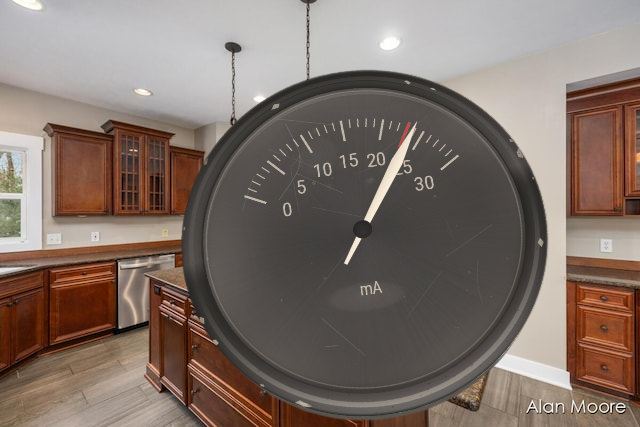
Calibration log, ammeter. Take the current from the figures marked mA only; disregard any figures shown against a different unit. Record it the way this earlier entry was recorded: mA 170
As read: mA 24
